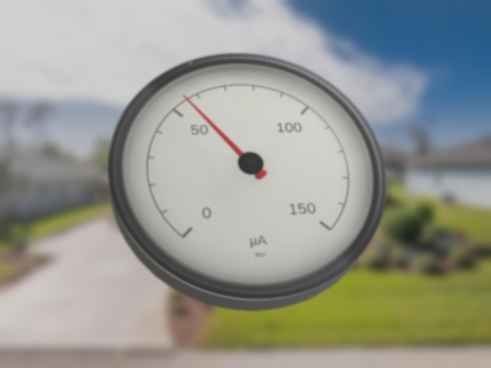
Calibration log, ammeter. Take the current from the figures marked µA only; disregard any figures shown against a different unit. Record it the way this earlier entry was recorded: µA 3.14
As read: µA 55
